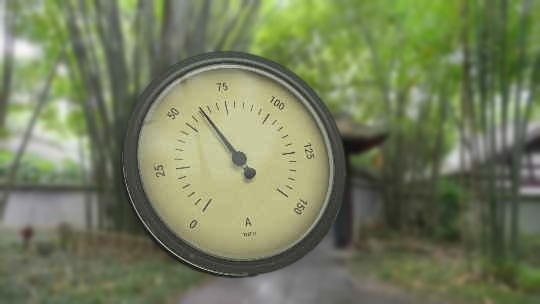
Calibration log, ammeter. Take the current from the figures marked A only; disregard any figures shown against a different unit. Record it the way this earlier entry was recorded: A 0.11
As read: A 60
